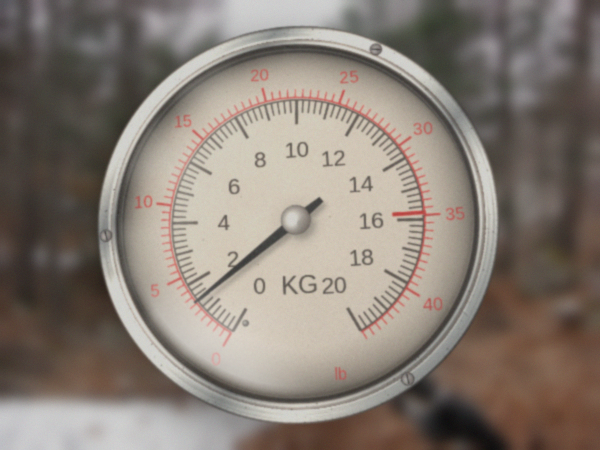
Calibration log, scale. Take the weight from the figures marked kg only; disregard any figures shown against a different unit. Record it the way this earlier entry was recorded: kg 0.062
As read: kg 1.4
